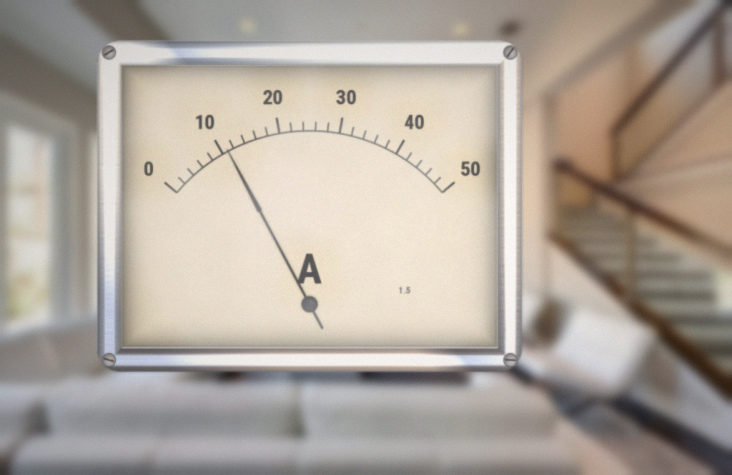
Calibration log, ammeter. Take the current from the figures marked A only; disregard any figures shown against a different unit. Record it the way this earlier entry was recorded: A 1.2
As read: A 11
